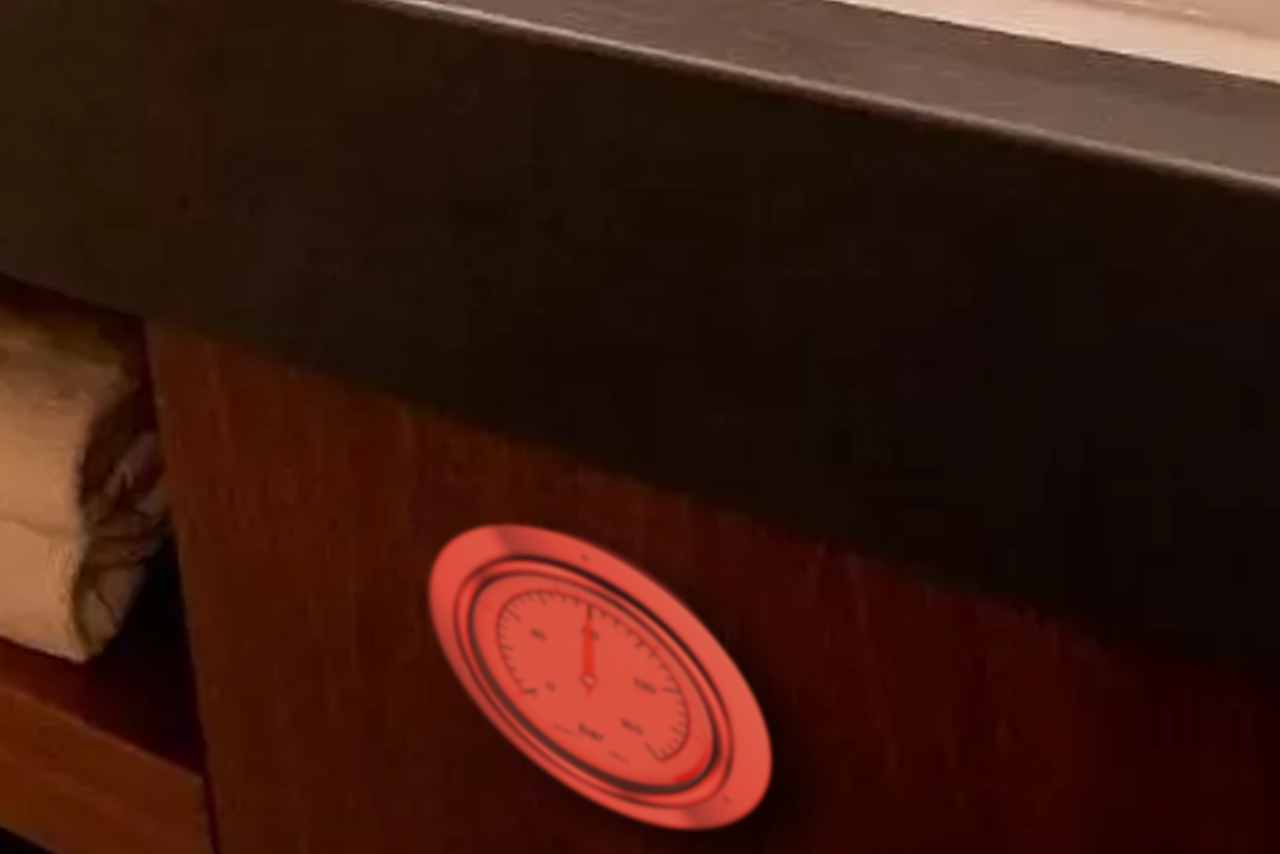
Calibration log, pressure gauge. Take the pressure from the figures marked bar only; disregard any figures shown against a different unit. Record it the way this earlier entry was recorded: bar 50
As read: bar 80
